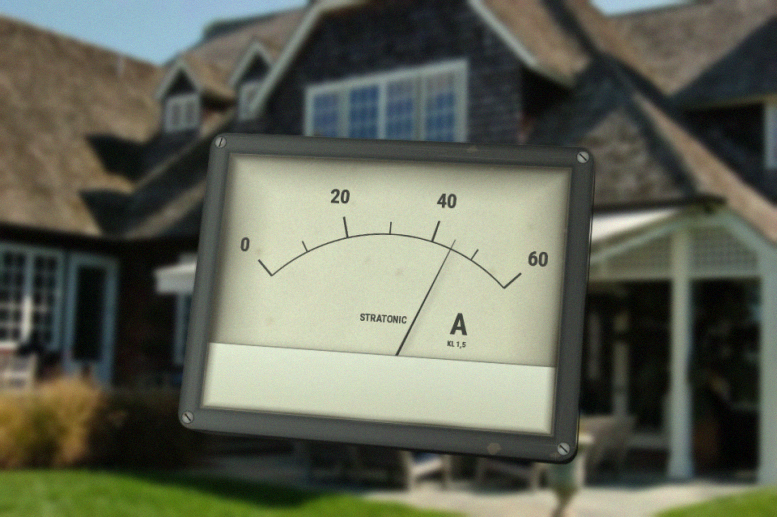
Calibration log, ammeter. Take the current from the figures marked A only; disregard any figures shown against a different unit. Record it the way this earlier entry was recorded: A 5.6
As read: A 45
